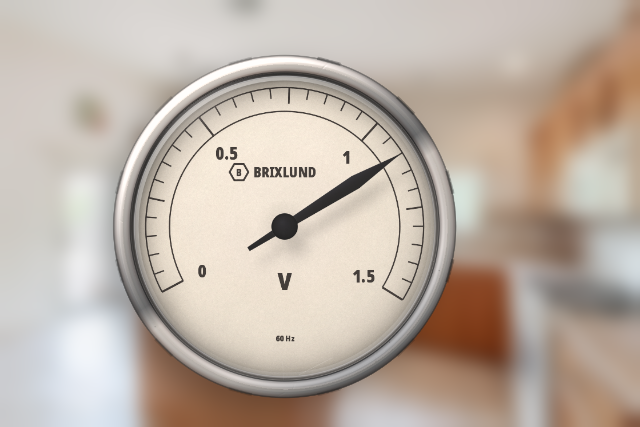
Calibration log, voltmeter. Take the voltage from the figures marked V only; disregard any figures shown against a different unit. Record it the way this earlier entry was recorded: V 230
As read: V 1.1
